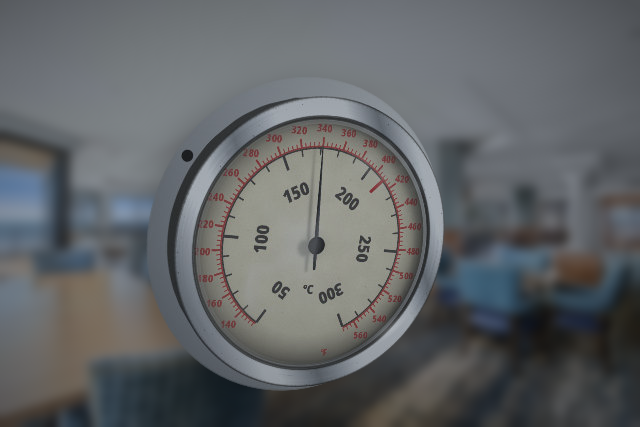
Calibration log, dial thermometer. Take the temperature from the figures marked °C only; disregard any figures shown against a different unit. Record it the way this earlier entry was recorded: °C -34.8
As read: °C 170
